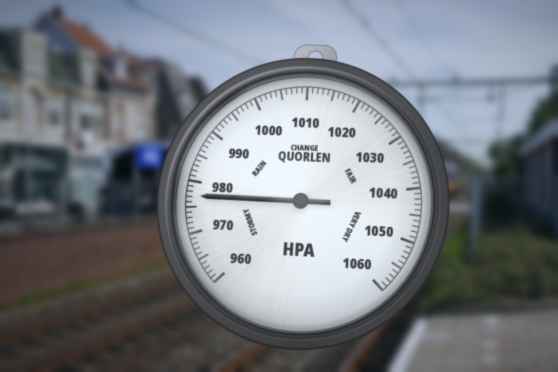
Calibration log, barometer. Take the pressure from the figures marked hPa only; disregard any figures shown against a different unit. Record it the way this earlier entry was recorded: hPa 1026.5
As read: hPa 977
